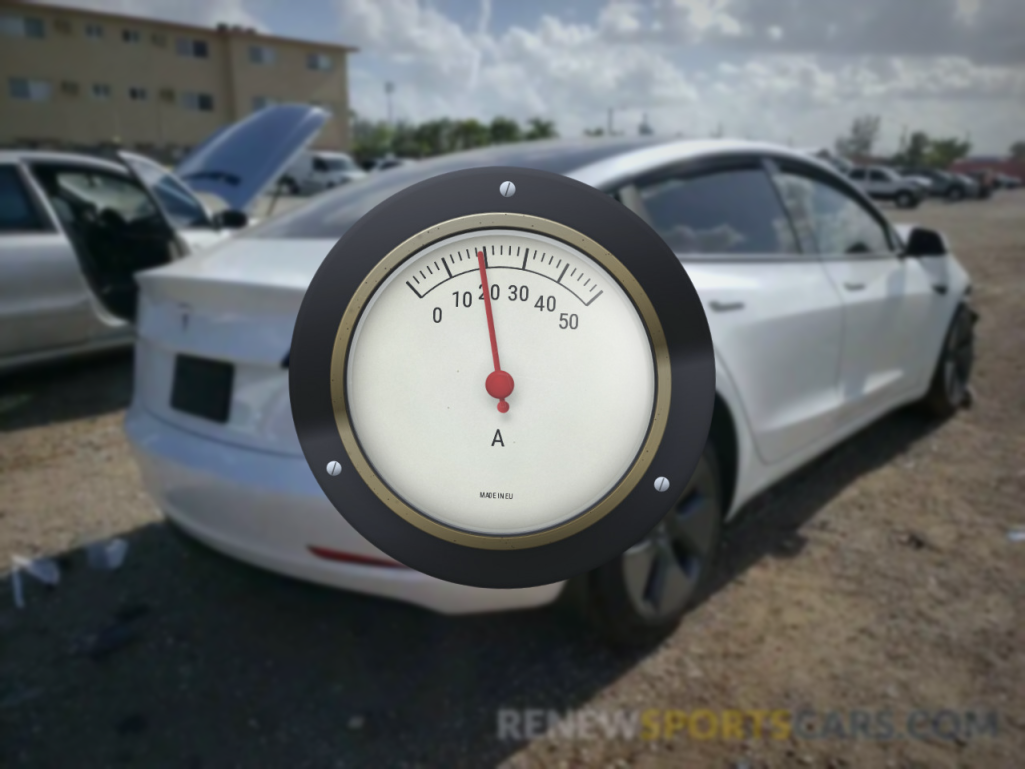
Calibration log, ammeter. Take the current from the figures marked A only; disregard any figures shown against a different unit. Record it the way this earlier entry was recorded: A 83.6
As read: A 19
